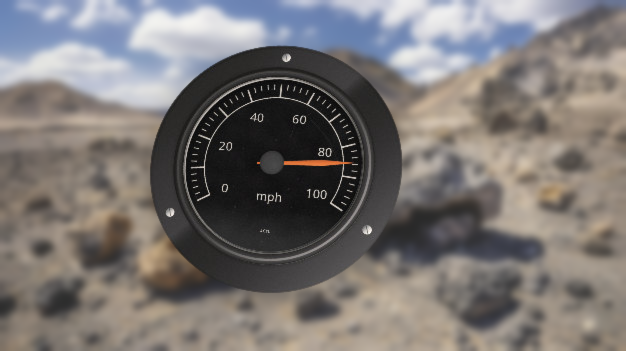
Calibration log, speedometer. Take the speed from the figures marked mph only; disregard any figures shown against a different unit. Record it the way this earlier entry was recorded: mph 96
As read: mph 86
